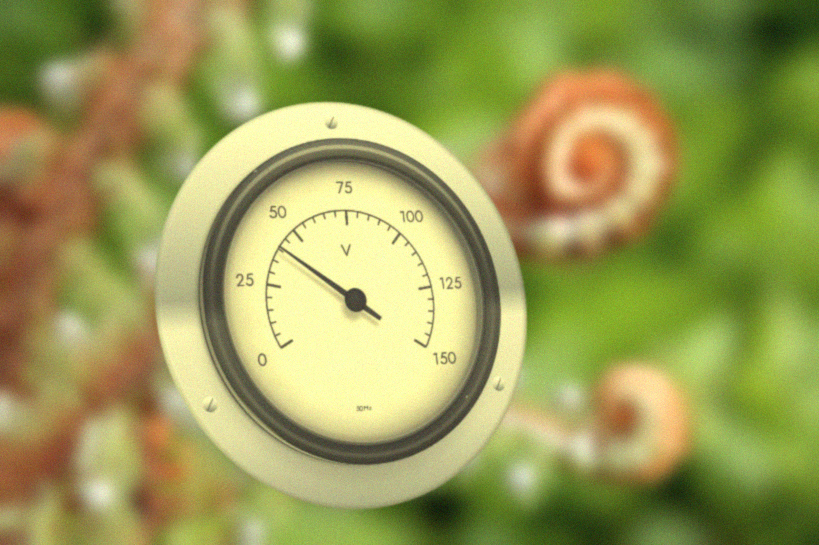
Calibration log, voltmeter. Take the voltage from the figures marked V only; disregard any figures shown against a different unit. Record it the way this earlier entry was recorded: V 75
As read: V 40
